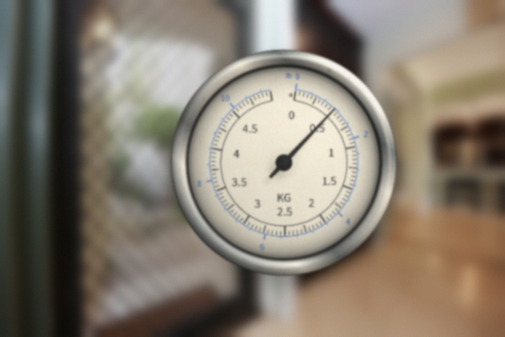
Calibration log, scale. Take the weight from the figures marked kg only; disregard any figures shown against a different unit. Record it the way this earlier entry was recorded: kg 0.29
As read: kg 0.5
